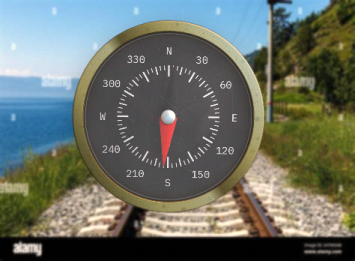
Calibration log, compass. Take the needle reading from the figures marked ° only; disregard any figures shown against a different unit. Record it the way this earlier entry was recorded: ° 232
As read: ° 185
